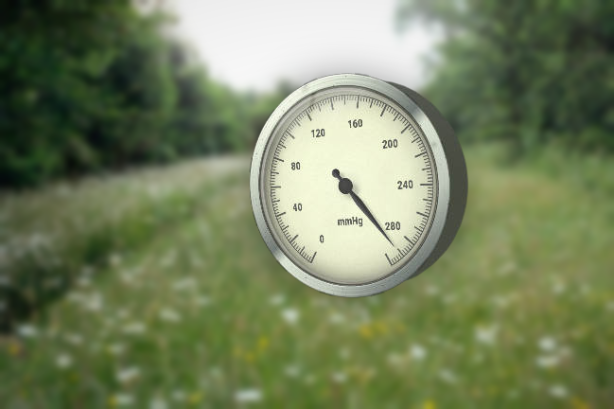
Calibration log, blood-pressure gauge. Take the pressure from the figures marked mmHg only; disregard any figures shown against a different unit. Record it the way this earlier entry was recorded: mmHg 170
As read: mmHg 290
